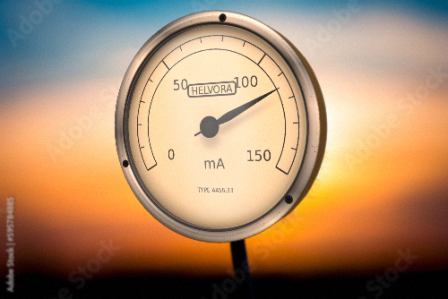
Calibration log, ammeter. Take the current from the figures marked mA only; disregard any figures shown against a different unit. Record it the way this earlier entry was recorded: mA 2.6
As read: mA 115
